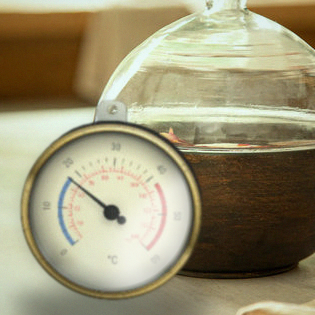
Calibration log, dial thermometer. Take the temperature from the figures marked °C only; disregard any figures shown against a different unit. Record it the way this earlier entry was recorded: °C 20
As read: °C 18
